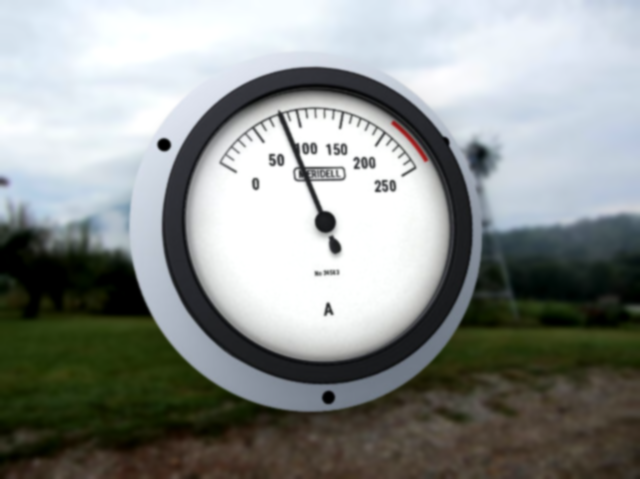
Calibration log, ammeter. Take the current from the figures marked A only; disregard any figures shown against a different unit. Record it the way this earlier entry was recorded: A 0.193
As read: A 80
